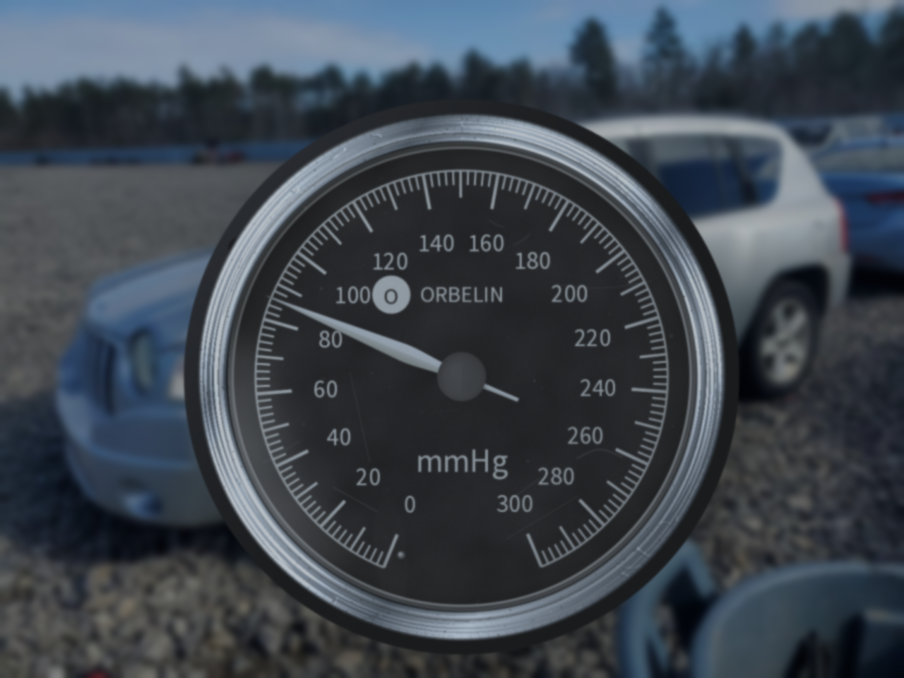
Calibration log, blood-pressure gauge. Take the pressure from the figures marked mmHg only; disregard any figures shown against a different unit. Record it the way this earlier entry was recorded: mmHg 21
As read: mmHg 86
